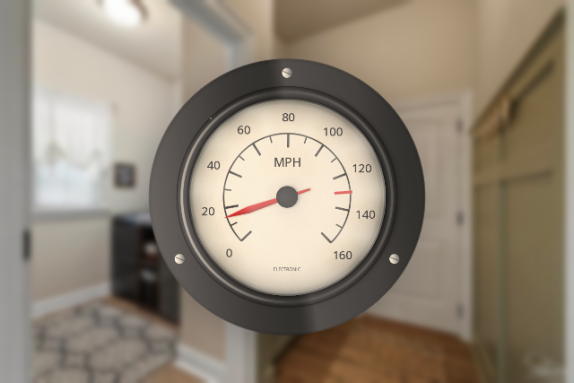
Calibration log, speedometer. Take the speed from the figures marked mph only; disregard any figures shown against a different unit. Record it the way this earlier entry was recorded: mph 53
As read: mph 15
